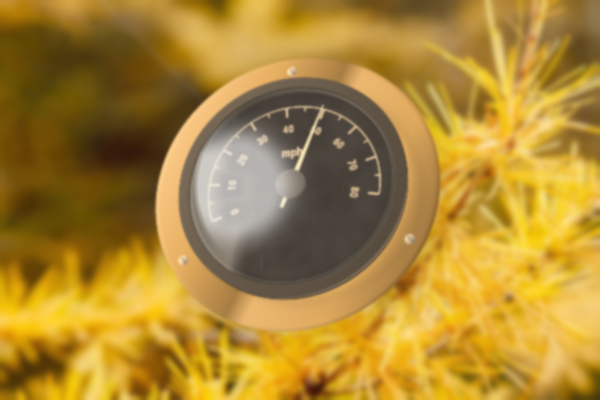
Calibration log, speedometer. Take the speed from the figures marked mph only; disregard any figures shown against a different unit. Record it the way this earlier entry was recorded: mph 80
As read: mph 50
